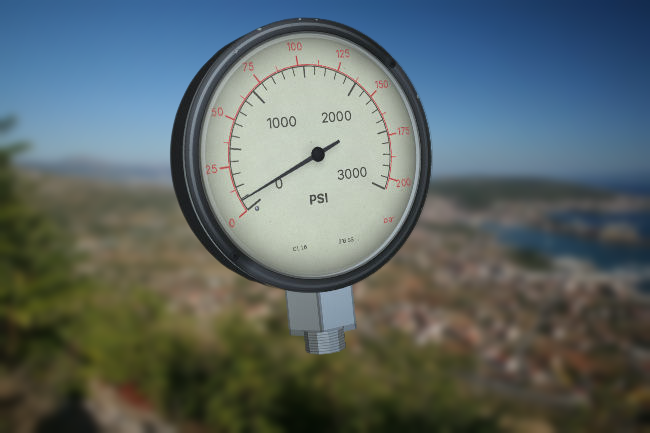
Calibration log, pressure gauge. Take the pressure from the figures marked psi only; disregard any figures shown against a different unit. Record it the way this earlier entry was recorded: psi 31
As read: psi 100
